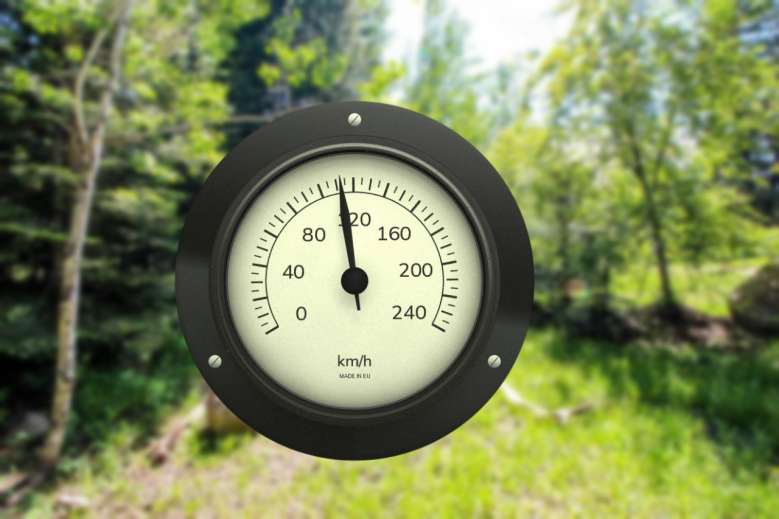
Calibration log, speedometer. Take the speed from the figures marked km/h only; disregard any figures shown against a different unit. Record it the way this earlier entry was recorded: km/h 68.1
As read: km/h 112.5
